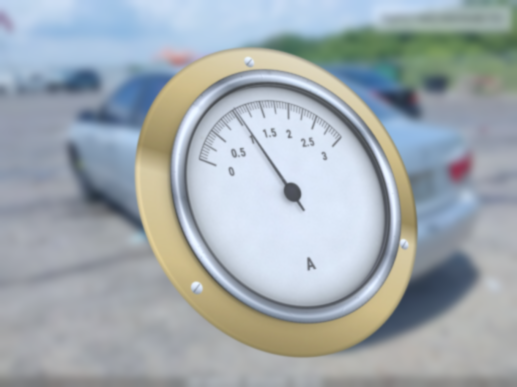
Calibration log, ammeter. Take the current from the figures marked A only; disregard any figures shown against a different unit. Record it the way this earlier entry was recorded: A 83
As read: A 1
